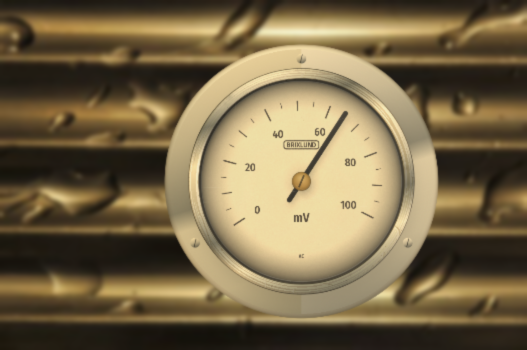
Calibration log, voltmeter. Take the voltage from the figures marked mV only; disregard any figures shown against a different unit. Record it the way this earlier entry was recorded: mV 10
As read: mV 65
